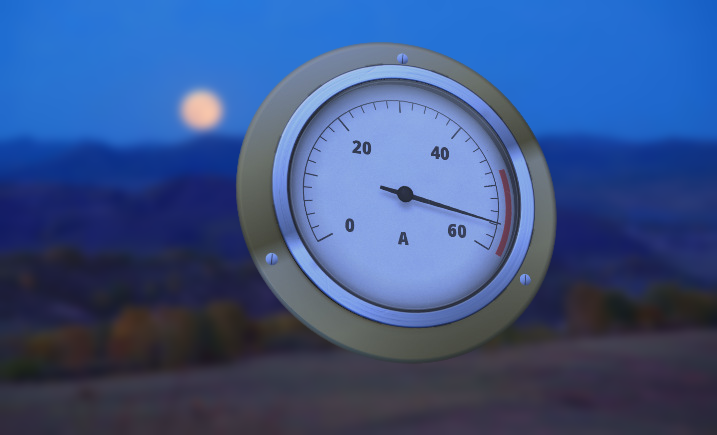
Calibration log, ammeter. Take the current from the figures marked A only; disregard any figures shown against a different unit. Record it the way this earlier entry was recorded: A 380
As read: A 56
